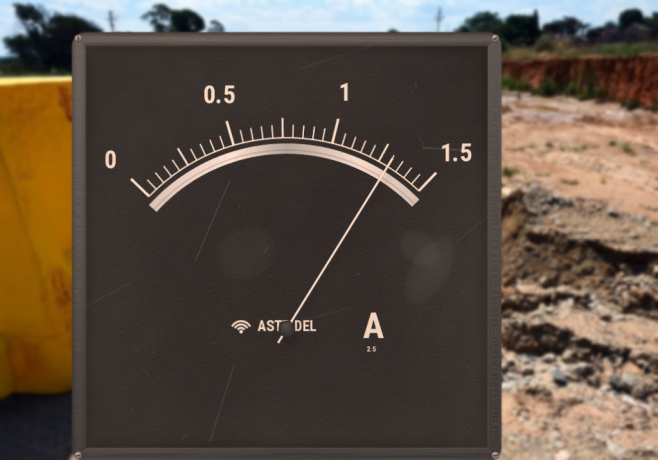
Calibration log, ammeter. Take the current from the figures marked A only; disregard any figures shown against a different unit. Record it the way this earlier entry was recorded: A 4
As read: A 1.3
